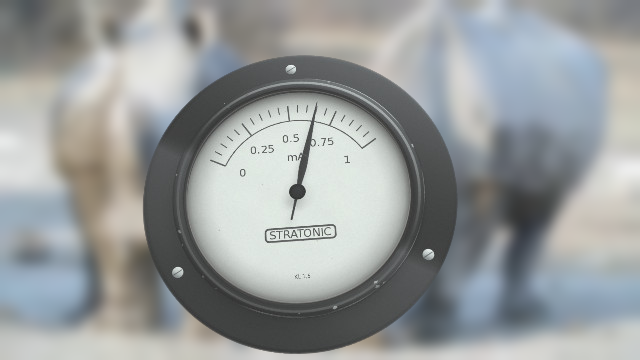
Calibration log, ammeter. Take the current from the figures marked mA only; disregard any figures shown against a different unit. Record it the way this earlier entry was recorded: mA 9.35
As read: mA 0.65
